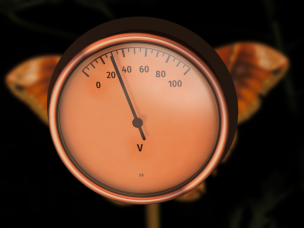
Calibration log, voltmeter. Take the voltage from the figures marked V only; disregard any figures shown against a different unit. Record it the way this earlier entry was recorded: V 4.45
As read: V 30
